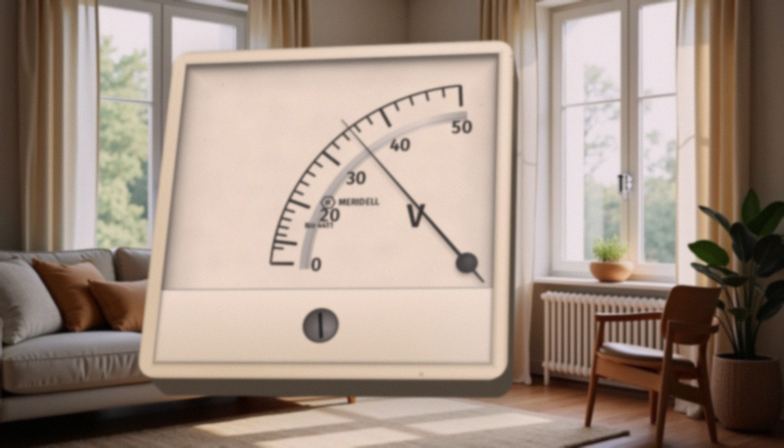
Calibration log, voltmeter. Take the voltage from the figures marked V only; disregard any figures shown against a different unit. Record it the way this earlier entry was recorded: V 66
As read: V 35
